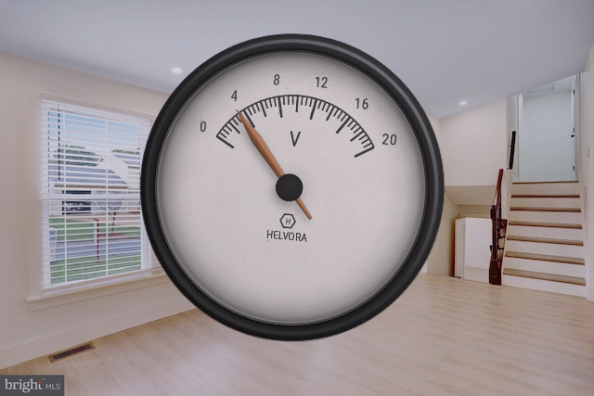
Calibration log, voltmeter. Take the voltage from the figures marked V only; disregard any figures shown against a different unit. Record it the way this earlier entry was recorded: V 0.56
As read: V 3.5
